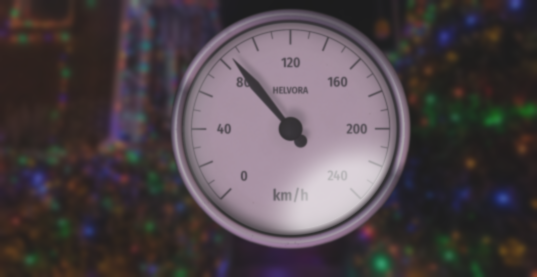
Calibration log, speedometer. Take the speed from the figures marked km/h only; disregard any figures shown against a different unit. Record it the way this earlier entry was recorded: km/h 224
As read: km/h 85
